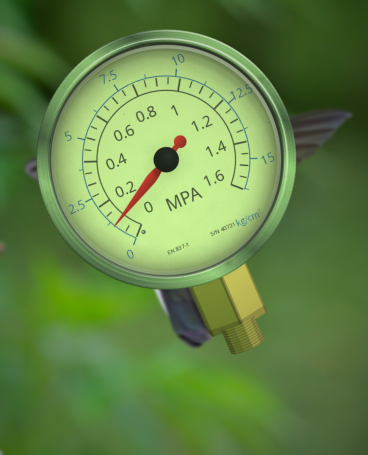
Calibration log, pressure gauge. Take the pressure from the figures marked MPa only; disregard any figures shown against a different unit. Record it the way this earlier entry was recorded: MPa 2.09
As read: MPa 0.1
